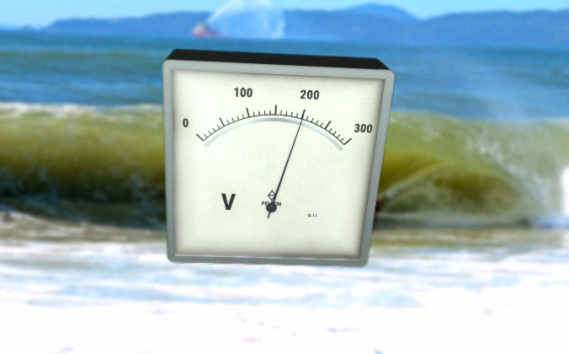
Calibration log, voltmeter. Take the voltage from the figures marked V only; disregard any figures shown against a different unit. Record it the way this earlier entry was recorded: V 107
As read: V 200
